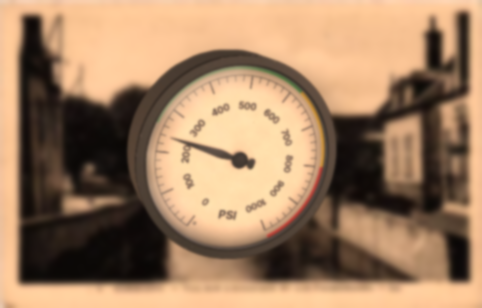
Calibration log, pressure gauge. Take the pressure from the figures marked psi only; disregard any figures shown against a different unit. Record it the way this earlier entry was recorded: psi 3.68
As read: psi 240
